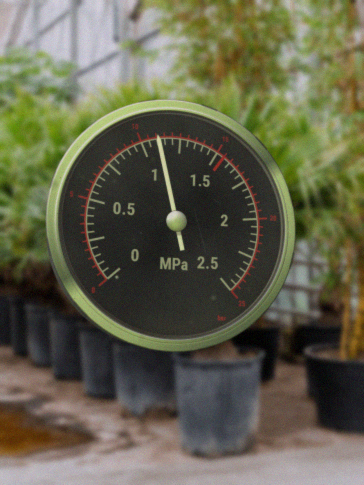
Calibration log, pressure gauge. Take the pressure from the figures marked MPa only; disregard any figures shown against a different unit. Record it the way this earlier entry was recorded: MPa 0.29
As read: MPa 1.1
